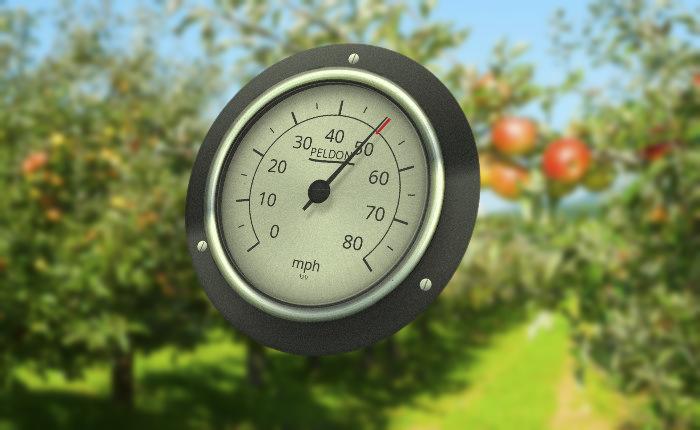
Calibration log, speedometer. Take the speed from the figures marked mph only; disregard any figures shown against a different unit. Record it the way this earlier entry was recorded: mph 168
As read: mph 50
